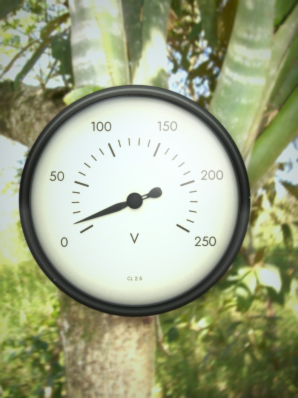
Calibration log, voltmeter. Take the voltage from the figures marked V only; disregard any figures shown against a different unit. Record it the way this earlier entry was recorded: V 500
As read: V 10
